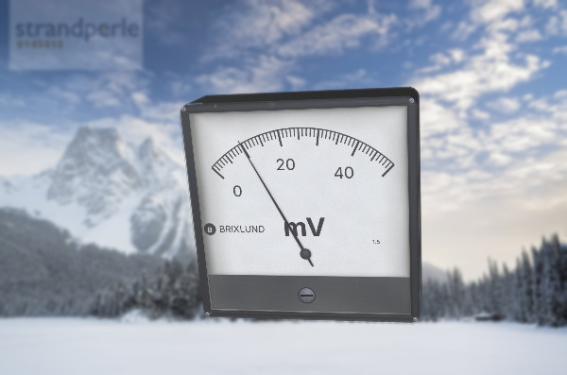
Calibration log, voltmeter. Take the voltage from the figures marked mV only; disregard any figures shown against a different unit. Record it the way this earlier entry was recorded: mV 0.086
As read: mV 10
